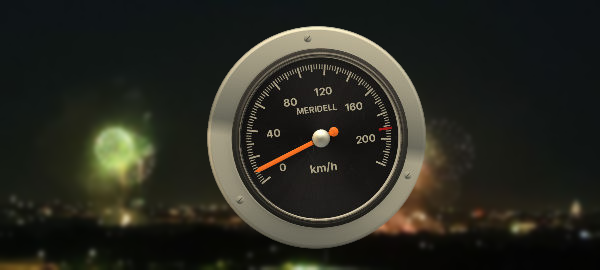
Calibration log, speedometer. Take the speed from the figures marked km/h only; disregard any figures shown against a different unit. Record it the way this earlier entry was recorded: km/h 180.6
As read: km/h 10
